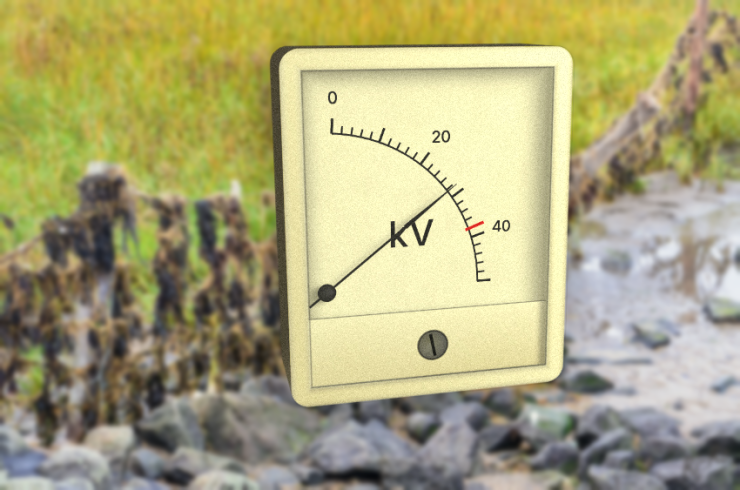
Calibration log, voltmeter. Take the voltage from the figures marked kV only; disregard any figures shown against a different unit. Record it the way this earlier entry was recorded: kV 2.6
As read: kV 28
